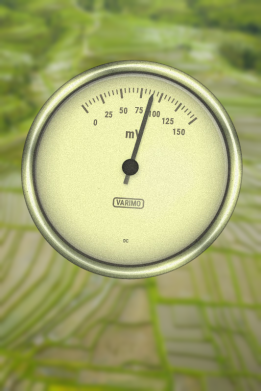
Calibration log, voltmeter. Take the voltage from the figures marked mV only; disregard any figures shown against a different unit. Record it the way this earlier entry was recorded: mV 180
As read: mV 90
